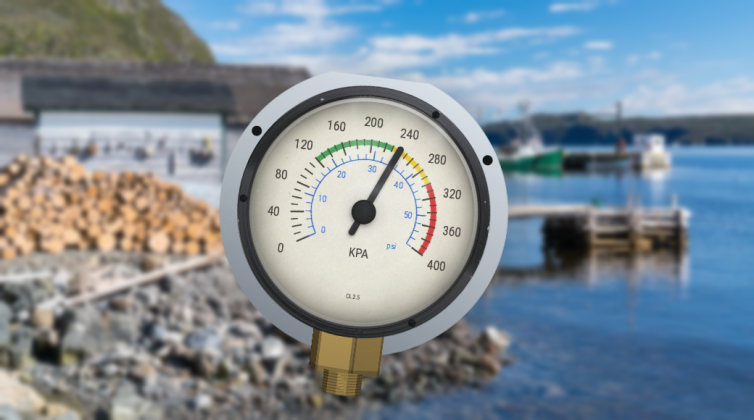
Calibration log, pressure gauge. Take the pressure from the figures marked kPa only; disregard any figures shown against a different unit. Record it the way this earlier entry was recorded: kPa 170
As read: kPa 240
